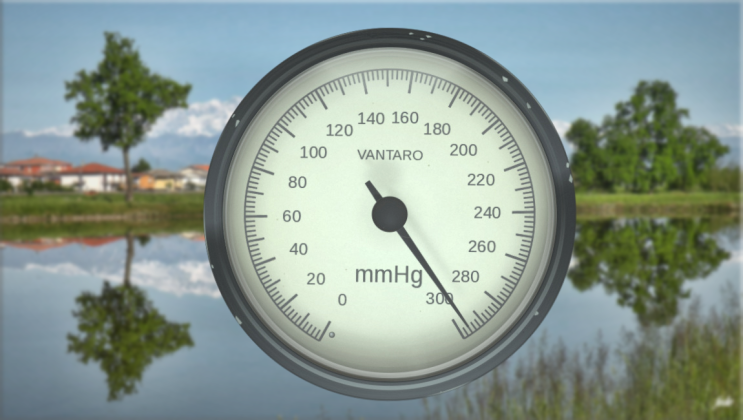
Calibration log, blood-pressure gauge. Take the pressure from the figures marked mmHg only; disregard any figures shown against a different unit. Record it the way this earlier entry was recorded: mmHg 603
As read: mmHg 296
